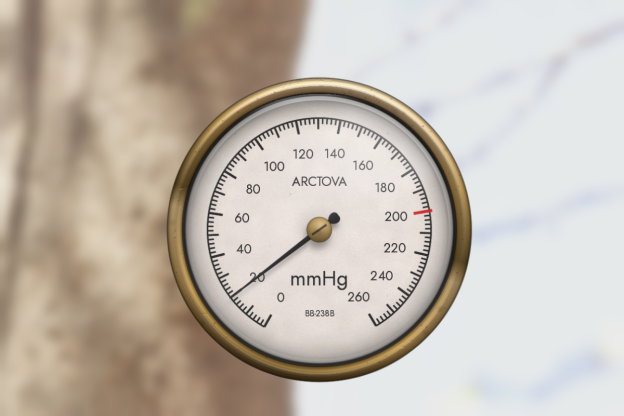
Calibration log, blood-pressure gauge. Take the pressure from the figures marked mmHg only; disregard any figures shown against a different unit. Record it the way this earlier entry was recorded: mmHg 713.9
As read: mmHg 20
